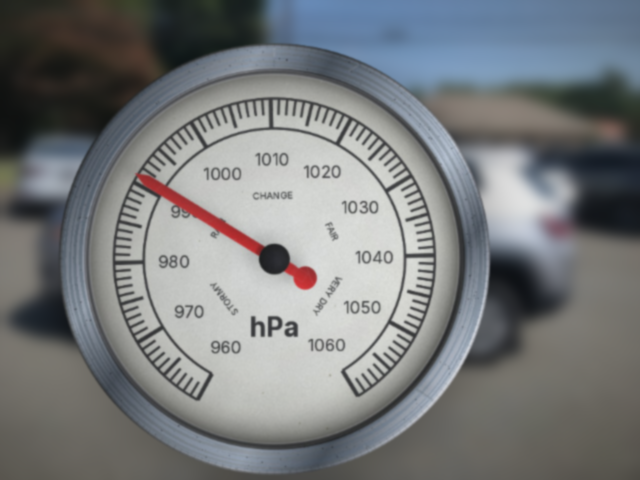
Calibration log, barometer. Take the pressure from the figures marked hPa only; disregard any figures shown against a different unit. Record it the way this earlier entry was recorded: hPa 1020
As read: hPa 991
